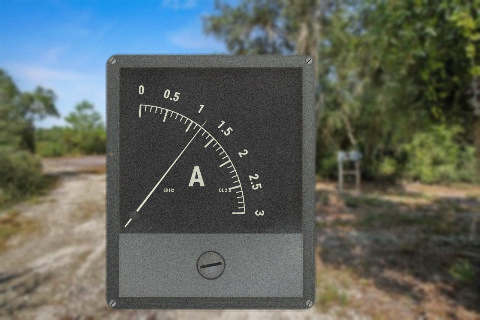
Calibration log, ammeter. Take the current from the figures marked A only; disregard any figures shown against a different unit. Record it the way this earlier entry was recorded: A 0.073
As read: A 1.2
